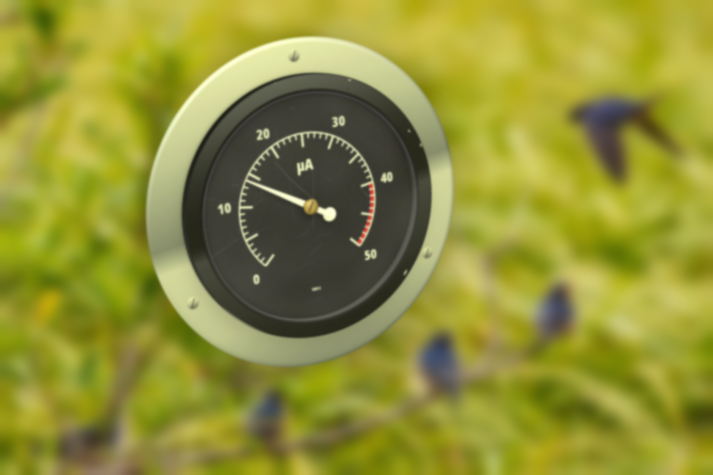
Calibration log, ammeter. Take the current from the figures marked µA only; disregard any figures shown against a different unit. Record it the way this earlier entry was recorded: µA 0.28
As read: µA 14
